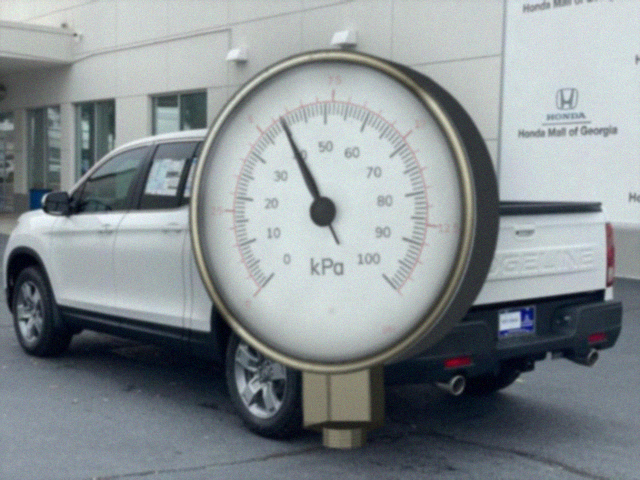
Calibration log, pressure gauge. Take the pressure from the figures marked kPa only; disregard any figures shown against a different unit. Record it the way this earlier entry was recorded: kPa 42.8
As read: kPa 40
